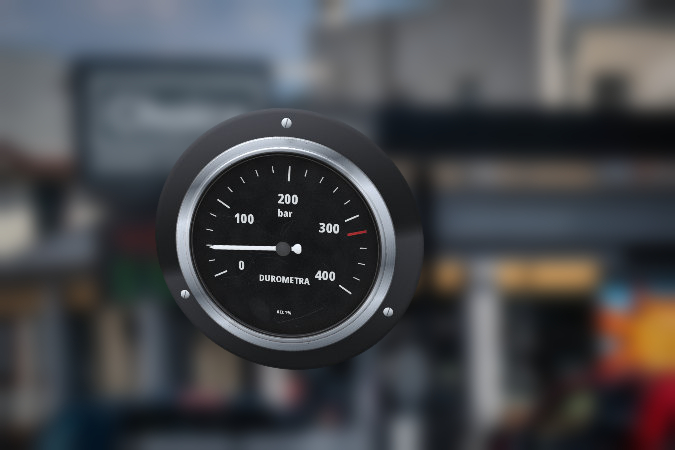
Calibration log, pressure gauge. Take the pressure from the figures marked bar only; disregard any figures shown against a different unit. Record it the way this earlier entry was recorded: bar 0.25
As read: bar 40
